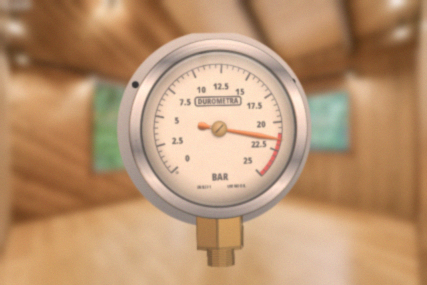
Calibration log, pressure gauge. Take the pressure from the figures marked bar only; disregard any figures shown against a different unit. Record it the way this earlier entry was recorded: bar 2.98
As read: bar 21.5
